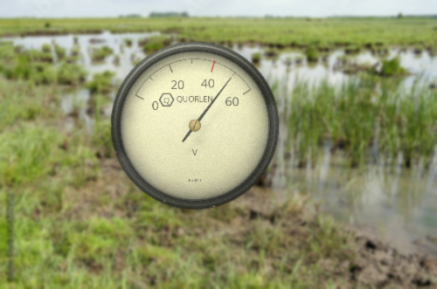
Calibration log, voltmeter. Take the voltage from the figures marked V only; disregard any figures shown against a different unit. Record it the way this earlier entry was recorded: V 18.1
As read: V 50
